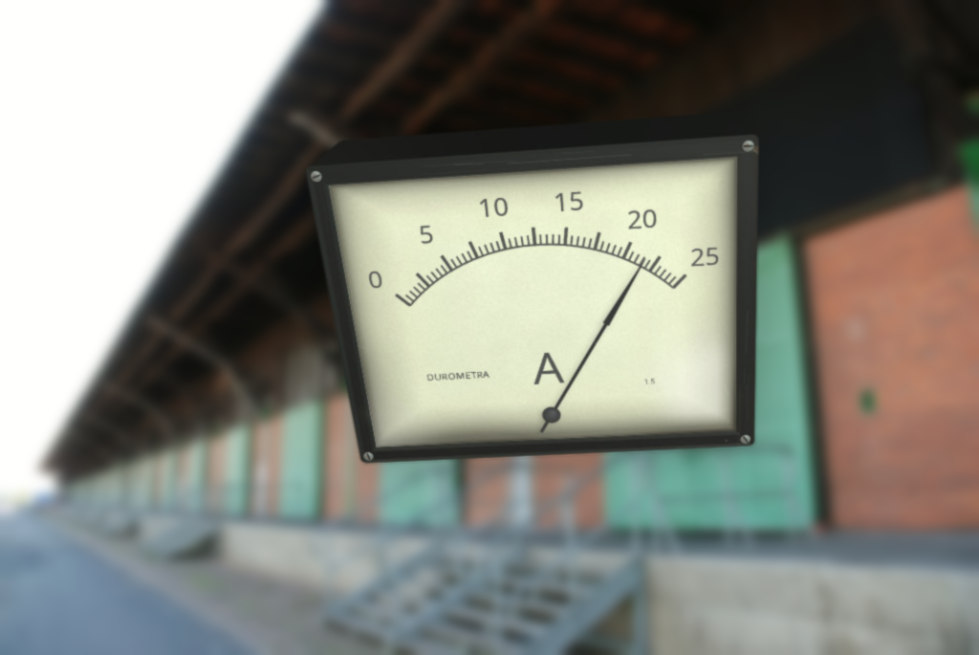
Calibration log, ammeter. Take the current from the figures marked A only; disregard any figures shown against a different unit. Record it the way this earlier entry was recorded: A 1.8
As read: A 21.5
